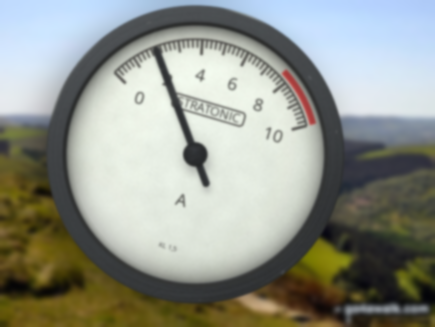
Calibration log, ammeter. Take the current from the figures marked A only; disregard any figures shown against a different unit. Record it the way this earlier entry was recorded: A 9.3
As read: A 2
